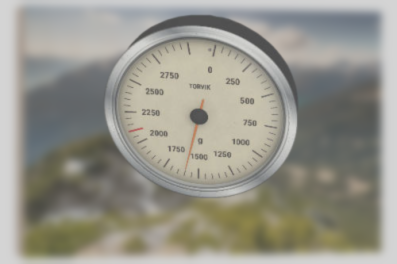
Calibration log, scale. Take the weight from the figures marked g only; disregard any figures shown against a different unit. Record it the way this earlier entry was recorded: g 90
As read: g 1600
